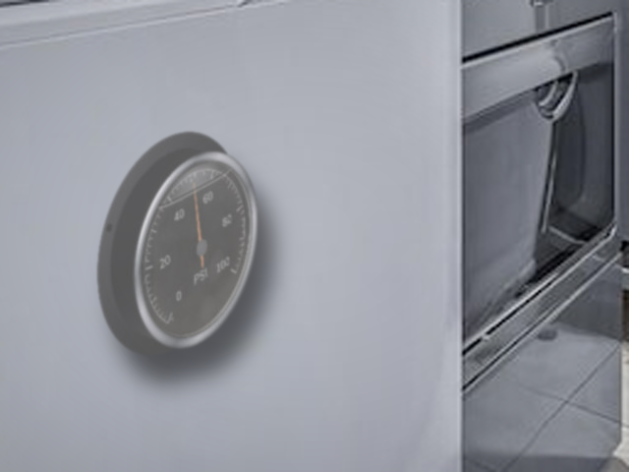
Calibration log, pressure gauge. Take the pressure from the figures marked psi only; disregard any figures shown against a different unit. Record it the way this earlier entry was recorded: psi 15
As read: psi 50
